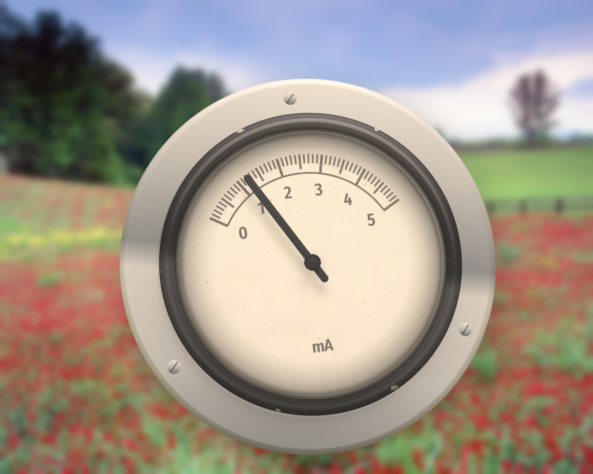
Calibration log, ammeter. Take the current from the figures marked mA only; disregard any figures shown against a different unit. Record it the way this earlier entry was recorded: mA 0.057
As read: mA 1.2
